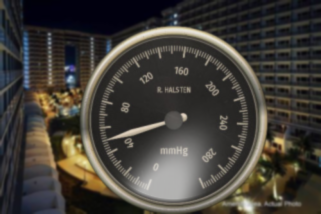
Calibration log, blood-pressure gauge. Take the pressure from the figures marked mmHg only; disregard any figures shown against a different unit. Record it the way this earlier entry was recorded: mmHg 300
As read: mmHg 50
